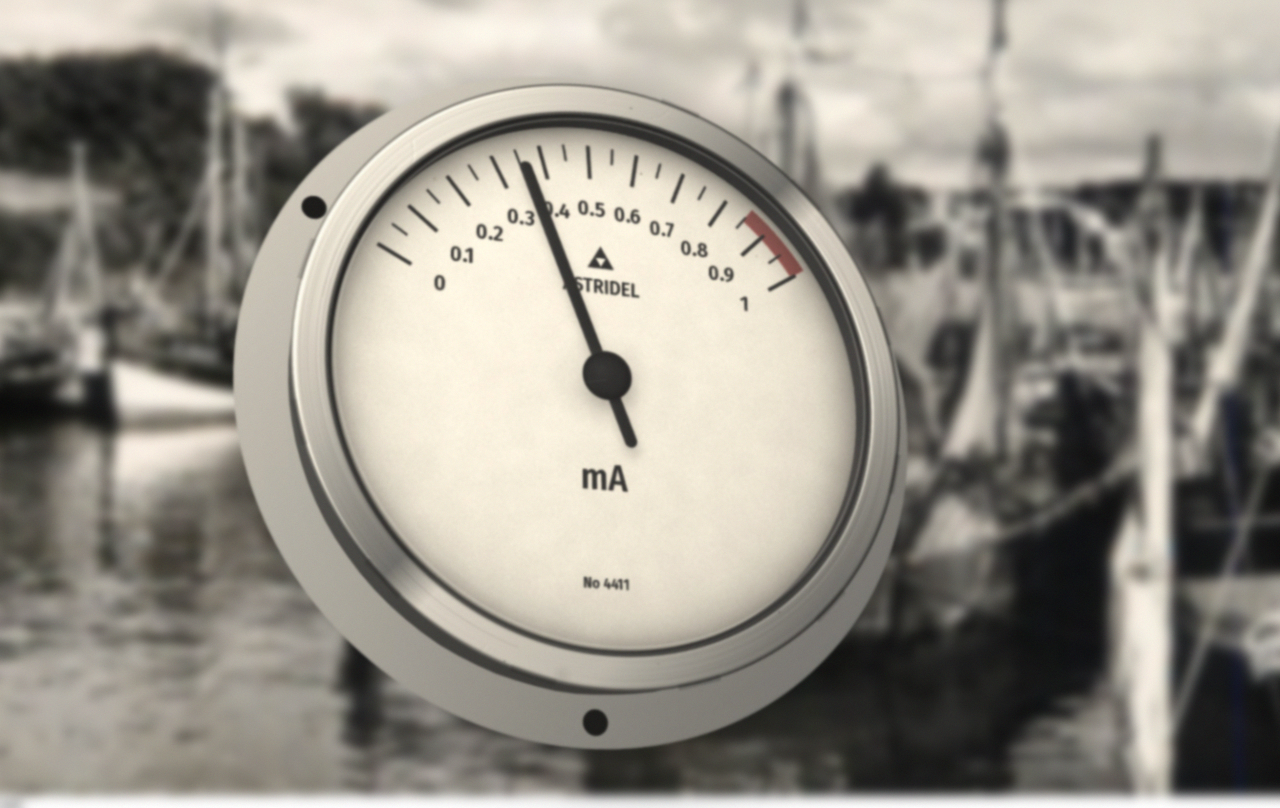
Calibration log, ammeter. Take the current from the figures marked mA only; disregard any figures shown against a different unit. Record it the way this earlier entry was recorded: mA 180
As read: mA 0.35
